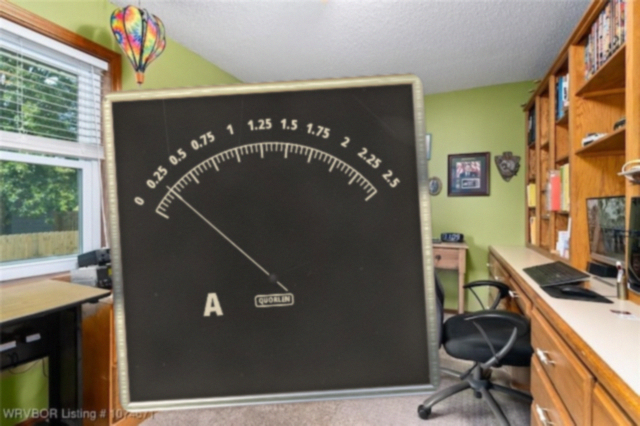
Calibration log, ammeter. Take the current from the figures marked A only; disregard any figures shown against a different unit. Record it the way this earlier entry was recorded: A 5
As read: A 0.25
